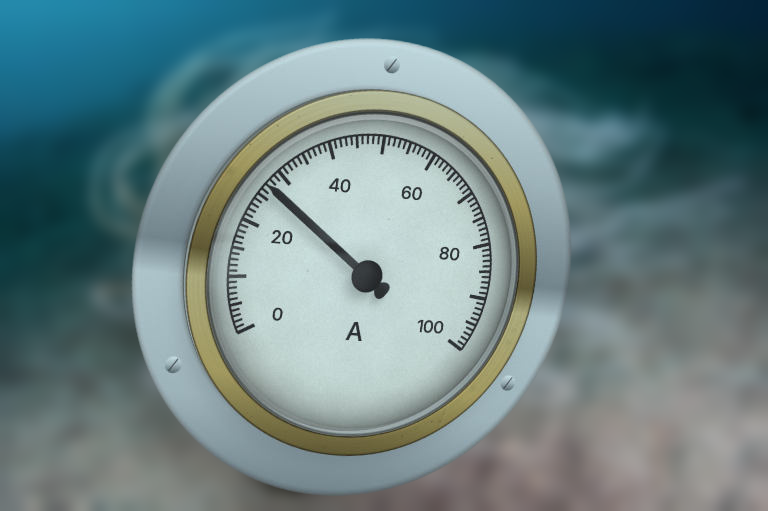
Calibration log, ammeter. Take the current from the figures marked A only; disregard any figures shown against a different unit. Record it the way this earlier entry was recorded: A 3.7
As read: A 27
